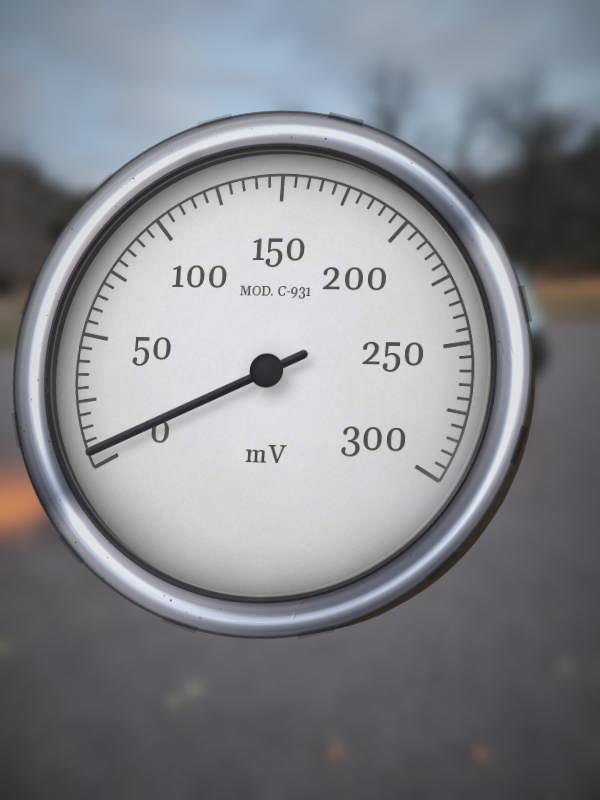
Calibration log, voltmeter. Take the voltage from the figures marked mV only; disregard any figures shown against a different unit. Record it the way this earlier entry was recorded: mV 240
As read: mV 5
